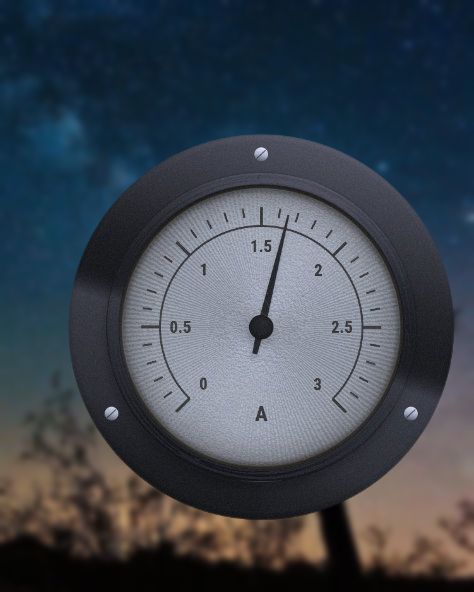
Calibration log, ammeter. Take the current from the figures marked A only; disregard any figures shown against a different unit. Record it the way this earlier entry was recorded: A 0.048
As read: A 1.65
